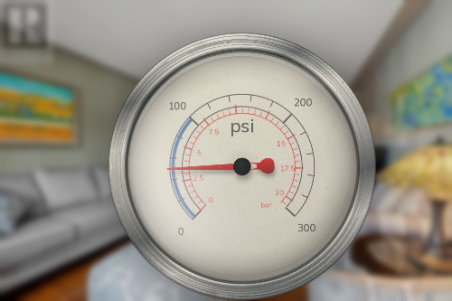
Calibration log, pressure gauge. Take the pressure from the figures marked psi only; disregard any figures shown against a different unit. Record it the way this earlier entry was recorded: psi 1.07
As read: psi 50
